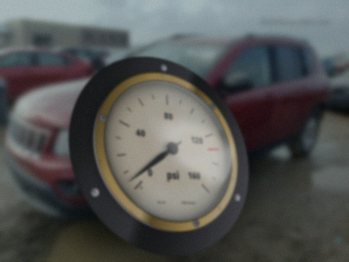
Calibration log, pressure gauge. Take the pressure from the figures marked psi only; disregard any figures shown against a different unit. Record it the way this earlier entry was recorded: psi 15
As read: psi 5
